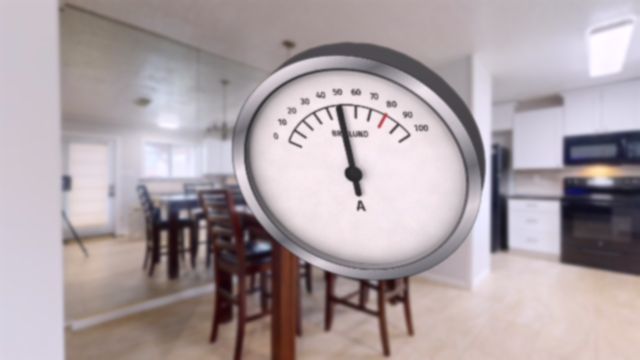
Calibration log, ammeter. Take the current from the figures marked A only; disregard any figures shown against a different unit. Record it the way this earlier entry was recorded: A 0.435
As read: A 50
